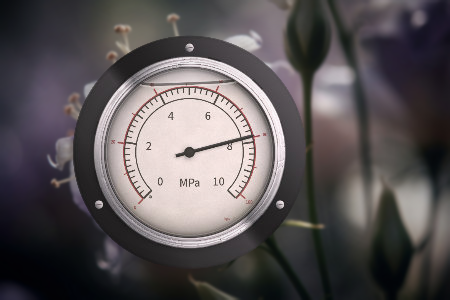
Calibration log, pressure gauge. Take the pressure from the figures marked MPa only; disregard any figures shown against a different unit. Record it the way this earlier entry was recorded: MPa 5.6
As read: MPa 7.8
